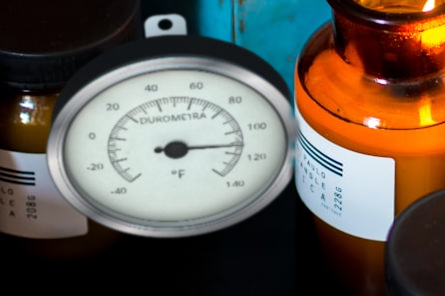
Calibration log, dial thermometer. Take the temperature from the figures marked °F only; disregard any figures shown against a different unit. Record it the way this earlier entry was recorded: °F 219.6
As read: °F 110
